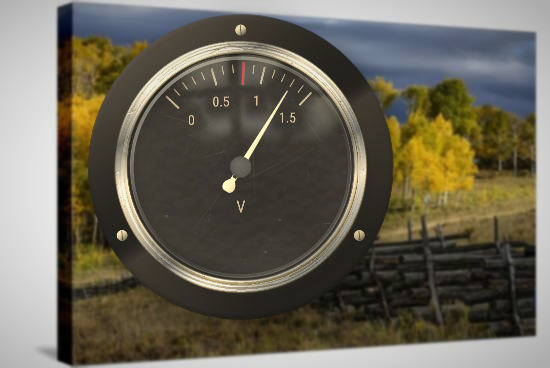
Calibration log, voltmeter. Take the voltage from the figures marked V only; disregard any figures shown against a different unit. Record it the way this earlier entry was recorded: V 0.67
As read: V 1.3
